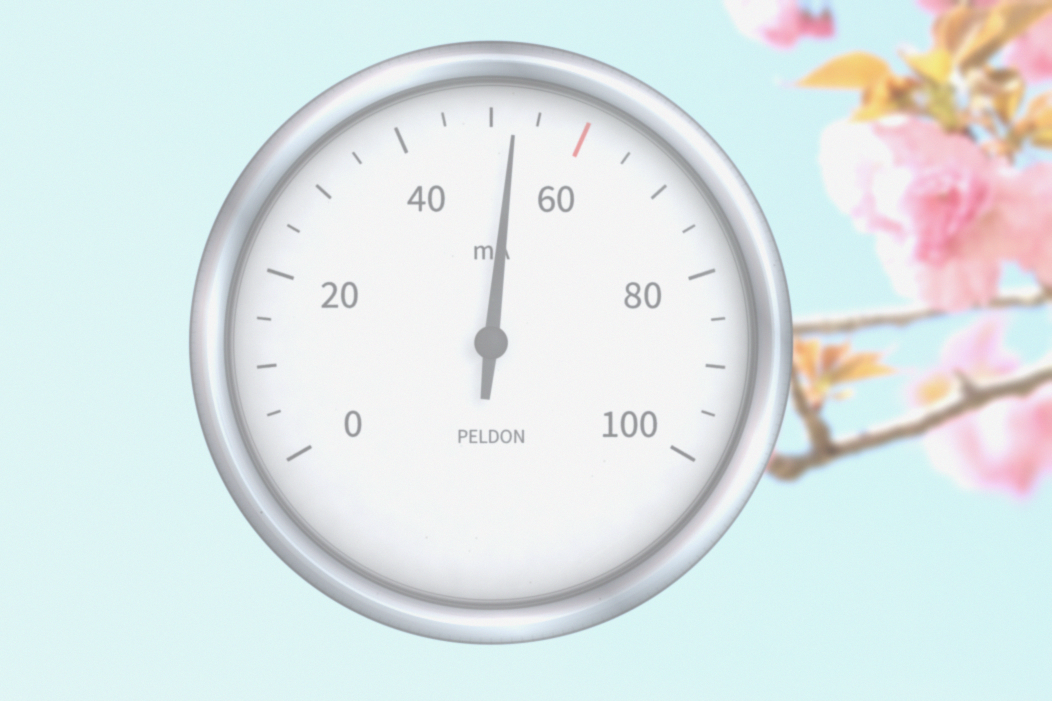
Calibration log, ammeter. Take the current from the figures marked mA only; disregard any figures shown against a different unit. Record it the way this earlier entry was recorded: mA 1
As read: mA 52.5
